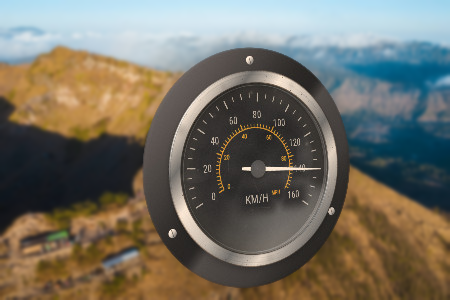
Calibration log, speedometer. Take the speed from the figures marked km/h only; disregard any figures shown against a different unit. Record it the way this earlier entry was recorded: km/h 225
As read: km/h 140
